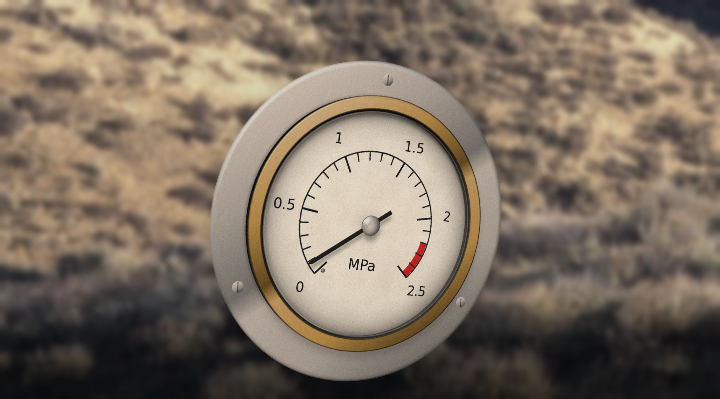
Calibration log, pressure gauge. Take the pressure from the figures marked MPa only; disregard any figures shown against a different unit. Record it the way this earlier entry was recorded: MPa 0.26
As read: MPa 0.1
